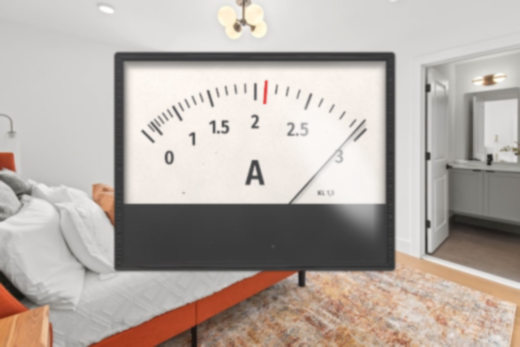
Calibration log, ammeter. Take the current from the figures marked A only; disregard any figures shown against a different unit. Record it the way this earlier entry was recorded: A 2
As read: A 2.95
